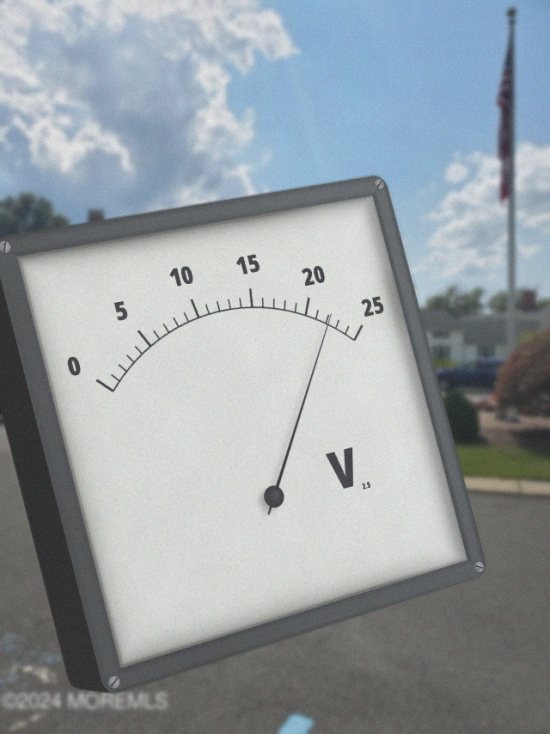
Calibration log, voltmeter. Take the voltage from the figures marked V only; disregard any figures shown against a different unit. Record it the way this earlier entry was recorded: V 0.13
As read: V 22
